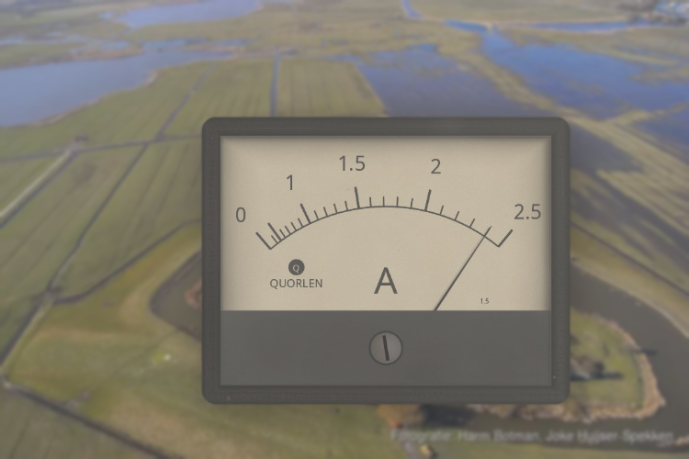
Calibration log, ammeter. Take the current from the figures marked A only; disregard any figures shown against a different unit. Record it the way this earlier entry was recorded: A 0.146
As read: A 2.4
